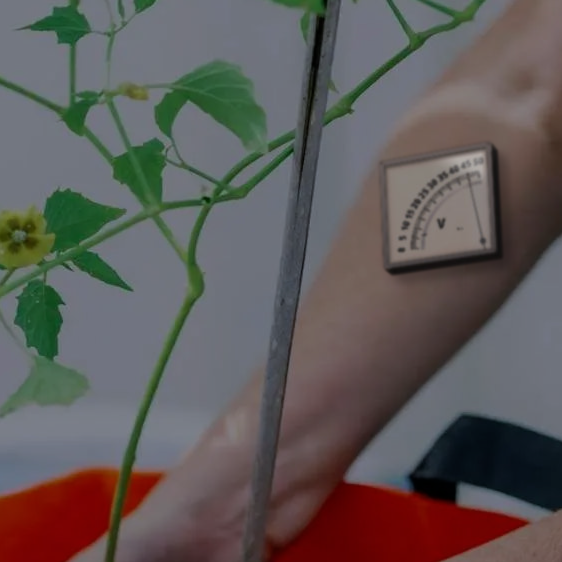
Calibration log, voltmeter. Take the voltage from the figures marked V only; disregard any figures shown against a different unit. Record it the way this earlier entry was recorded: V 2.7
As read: V 45
